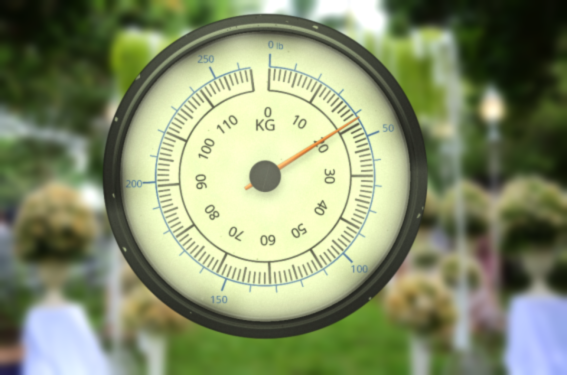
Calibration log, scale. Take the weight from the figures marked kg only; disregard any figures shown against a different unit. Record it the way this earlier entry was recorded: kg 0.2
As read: kg 19
